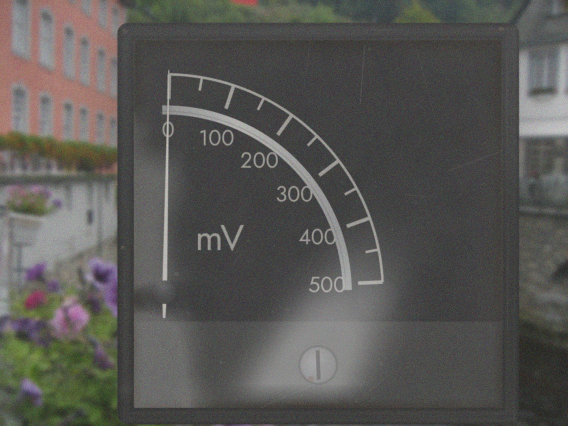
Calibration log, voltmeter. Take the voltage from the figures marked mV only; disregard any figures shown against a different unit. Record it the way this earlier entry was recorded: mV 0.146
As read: mV 0
